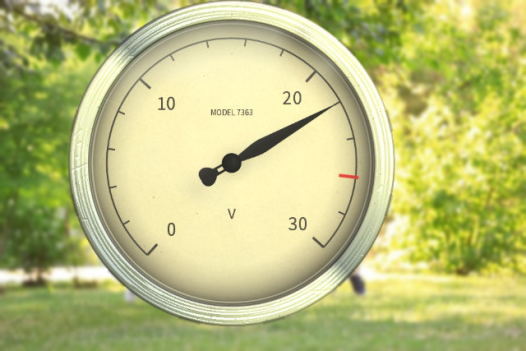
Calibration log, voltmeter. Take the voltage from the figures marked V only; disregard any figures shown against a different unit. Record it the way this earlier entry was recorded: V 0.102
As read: V 22
